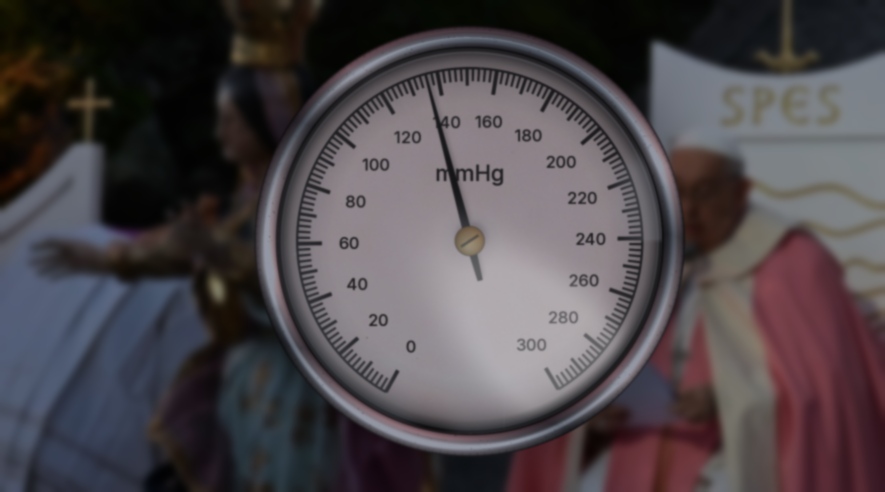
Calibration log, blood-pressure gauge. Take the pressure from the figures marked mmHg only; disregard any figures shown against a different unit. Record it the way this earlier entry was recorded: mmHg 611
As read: mmHg 136
